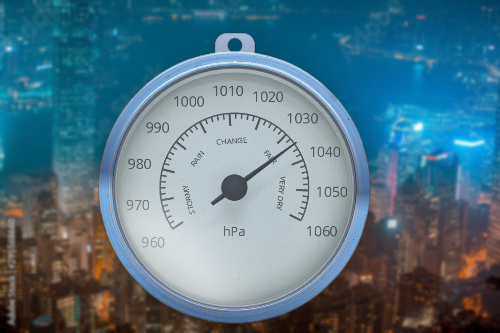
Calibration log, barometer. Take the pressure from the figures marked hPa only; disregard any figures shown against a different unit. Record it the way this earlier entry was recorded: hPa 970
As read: hPa 1034
